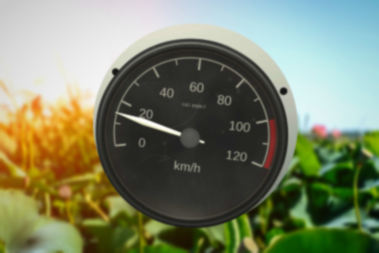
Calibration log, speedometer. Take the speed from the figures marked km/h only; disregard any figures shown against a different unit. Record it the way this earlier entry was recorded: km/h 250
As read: km/h 15
